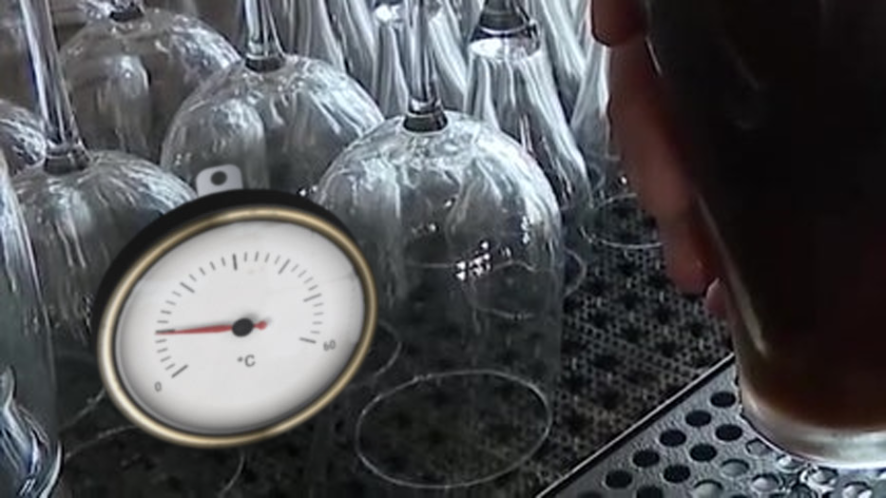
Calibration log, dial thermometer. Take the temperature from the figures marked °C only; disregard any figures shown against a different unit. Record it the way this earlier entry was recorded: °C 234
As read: °C 10
